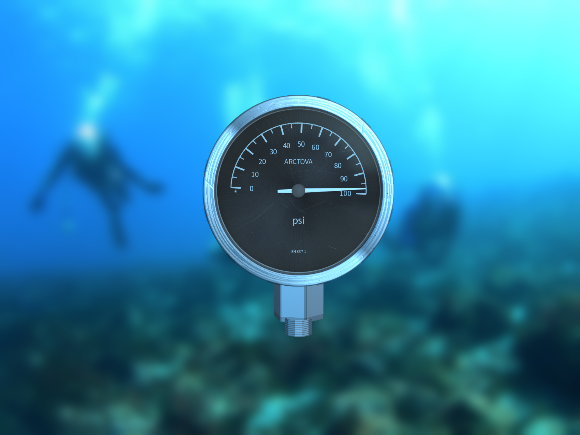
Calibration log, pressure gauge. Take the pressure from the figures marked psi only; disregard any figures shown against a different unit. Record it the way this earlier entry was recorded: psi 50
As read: psi 97.5
